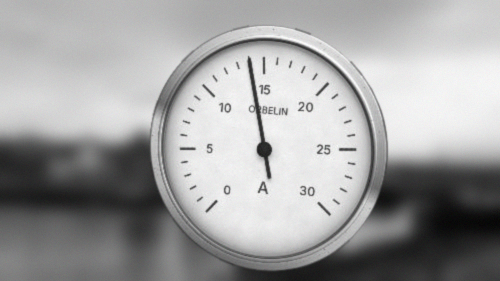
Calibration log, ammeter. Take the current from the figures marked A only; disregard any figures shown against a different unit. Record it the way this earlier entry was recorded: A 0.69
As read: A 14
